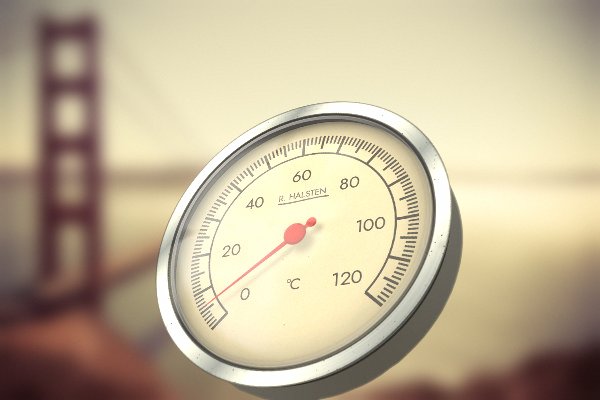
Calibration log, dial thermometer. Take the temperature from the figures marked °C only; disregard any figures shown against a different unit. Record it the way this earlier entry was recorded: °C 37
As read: °C 5
